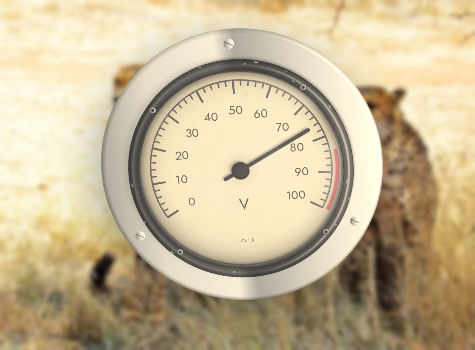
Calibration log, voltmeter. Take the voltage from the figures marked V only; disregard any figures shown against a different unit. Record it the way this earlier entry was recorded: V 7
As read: V 76
